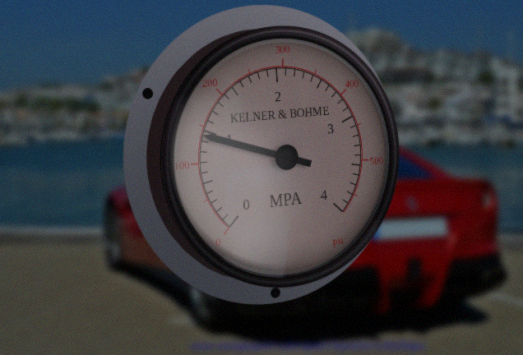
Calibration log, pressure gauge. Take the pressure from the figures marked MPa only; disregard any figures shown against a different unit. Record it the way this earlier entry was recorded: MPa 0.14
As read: MPa 0.95
